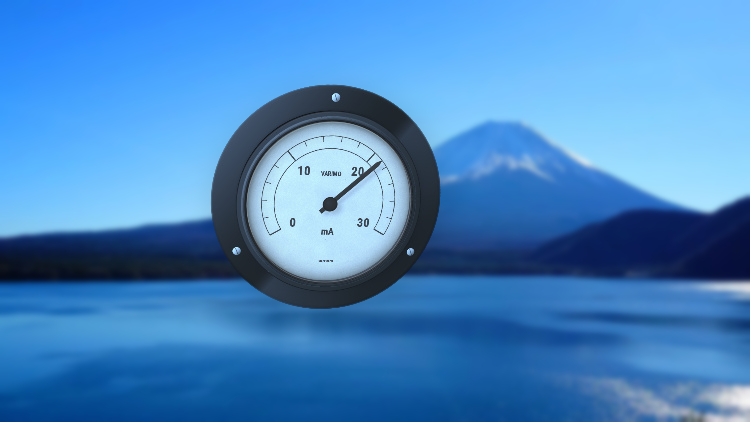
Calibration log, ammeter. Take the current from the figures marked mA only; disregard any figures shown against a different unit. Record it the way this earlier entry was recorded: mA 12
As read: mA 21
